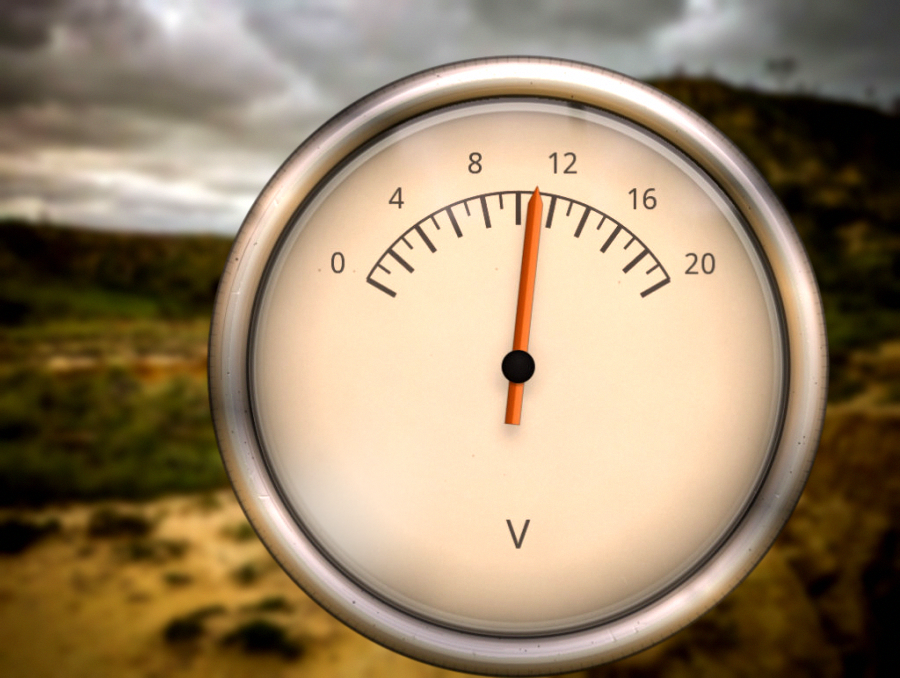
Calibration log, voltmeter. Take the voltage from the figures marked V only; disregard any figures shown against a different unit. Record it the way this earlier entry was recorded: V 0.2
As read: V 11
